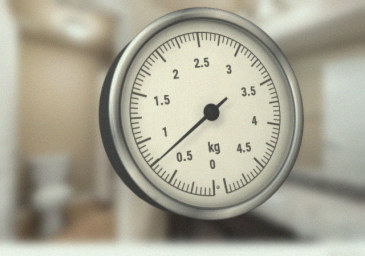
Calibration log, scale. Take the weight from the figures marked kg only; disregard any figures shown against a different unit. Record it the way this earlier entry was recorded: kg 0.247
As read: kg 0.75
